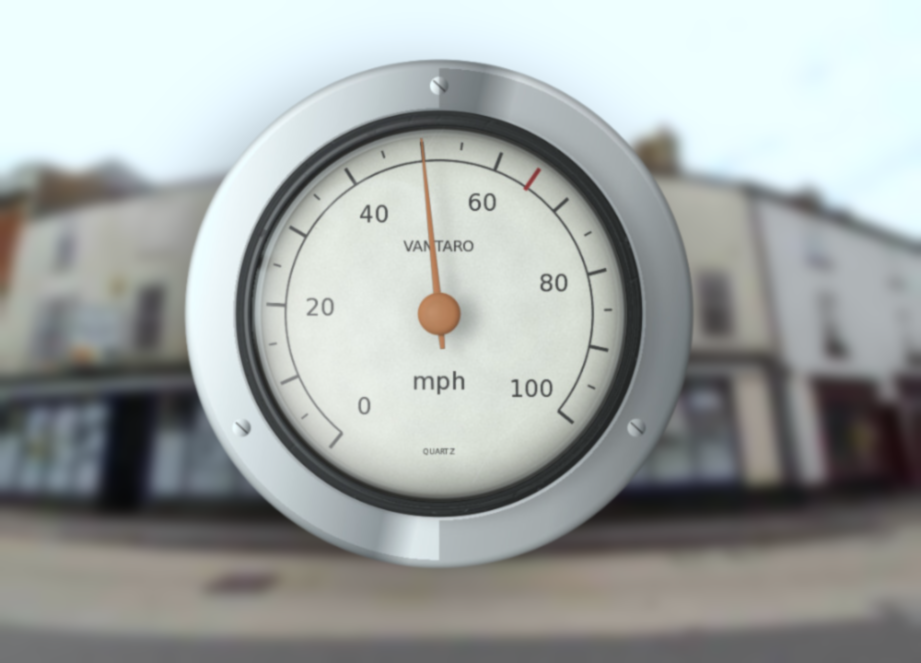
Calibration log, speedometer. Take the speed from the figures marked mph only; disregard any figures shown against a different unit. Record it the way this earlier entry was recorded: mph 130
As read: mph 50
